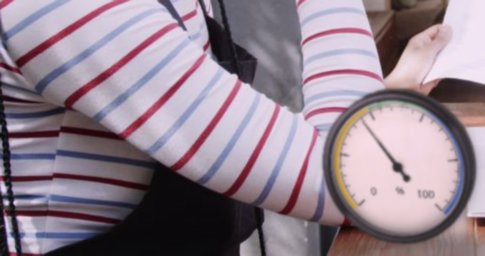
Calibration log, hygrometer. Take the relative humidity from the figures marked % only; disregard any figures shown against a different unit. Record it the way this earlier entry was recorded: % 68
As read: % 36
